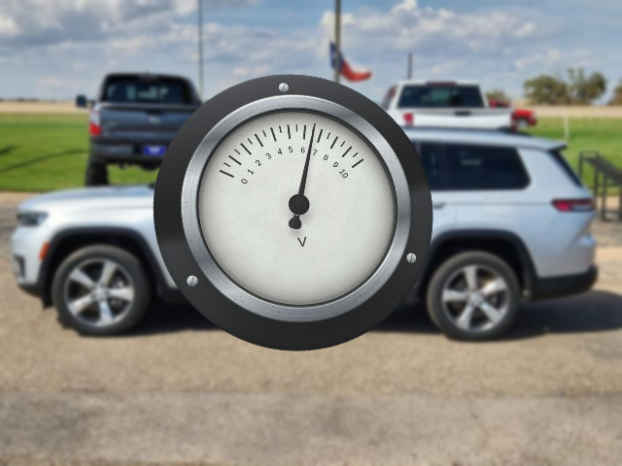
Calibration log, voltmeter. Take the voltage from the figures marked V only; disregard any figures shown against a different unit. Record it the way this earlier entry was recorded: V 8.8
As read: V 6.5
